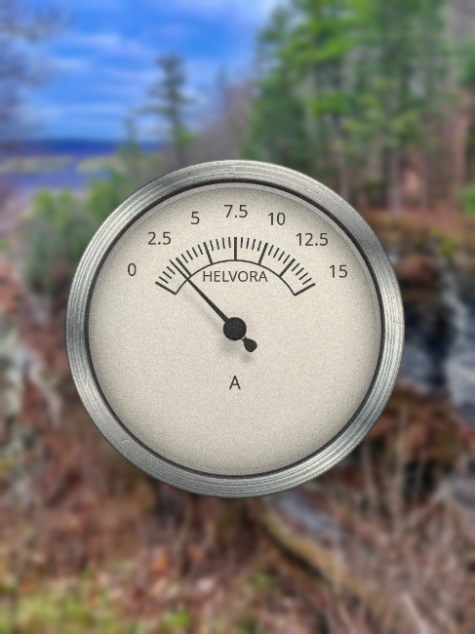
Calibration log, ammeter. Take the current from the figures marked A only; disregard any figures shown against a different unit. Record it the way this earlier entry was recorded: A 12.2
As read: A 2
